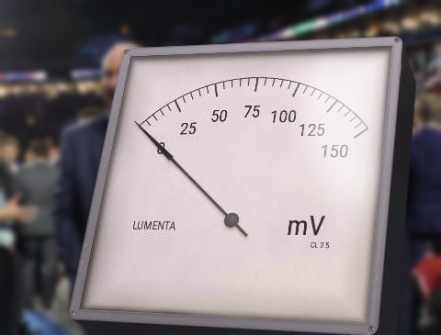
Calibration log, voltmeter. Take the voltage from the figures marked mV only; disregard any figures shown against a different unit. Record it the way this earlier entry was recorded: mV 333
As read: mV 0
